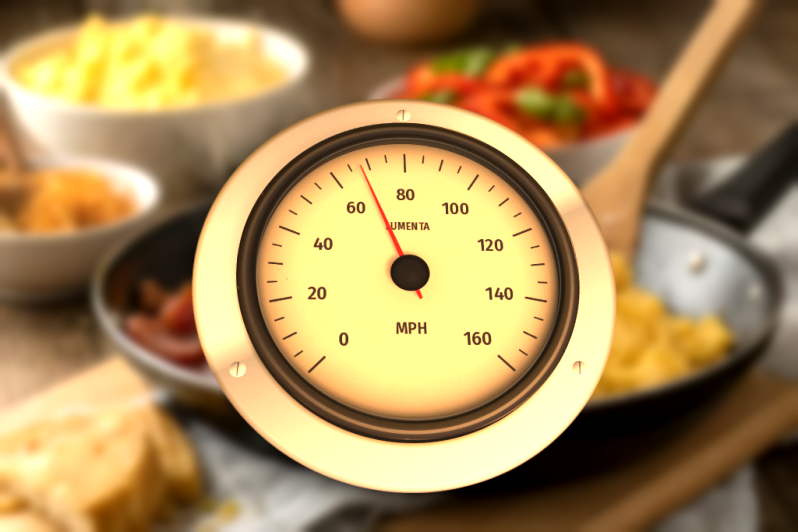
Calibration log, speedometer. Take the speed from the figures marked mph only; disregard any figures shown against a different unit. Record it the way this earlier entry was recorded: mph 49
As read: mph 67.5
